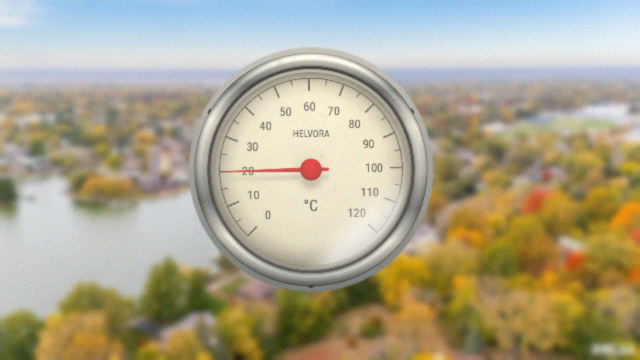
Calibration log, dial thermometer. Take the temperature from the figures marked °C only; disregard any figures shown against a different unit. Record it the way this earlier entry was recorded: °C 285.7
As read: °C 20
